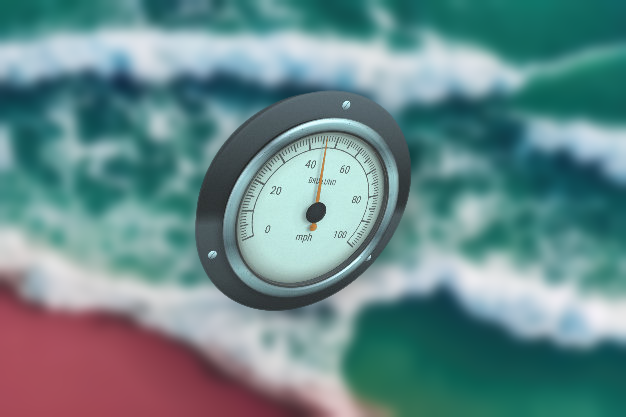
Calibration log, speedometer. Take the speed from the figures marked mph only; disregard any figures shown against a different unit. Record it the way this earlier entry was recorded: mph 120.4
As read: mph 45
